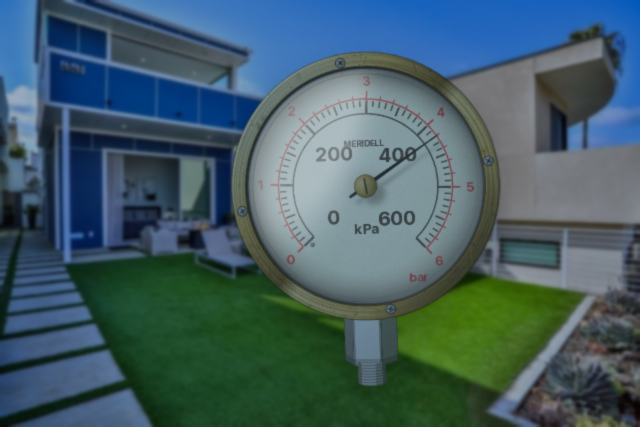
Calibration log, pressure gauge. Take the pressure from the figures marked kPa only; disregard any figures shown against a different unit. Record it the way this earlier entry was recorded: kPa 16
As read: kPa 420
